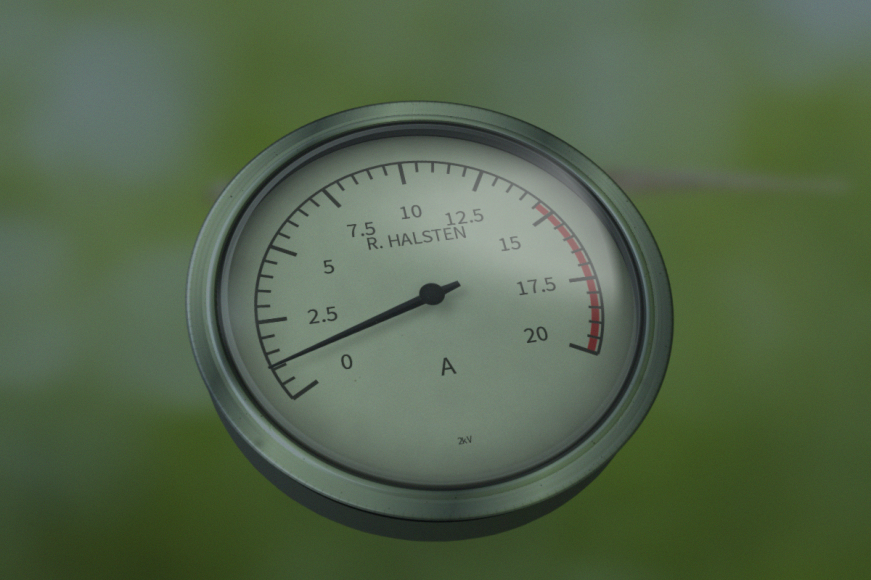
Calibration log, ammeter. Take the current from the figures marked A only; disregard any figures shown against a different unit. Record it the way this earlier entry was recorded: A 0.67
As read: A 1
